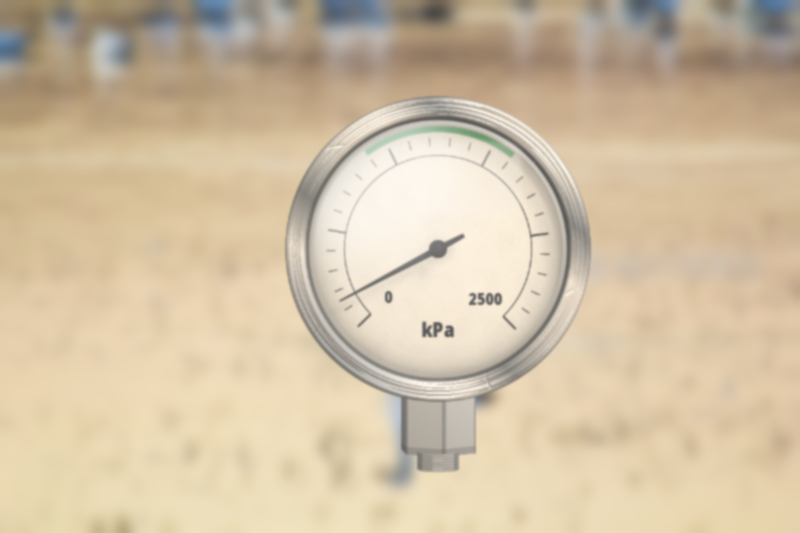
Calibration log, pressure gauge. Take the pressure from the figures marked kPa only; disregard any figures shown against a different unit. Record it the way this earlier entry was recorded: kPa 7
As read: kPa 150
